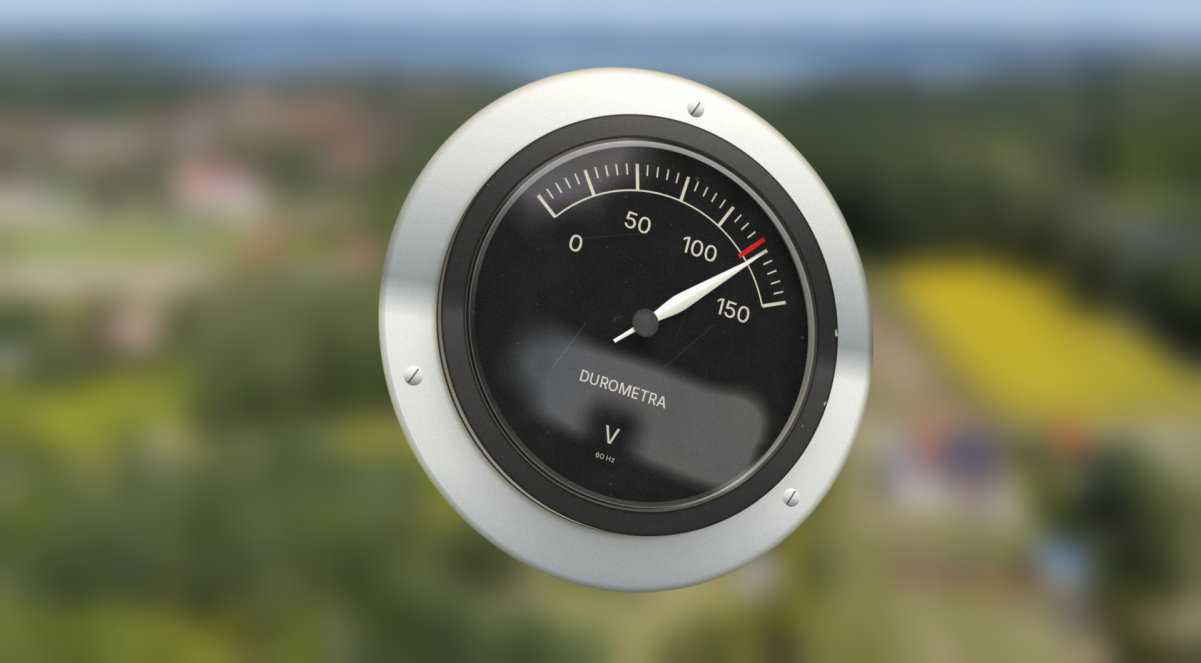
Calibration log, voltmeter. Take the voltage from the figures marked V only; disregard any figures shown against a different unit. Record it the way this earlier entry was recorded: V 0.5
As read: V 125
